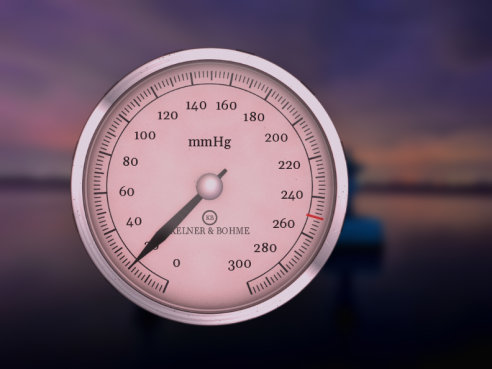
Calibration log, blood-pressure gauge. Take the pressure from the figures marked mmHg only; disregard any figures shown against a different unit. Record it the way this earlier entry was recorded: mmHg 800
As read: mmHg 20
